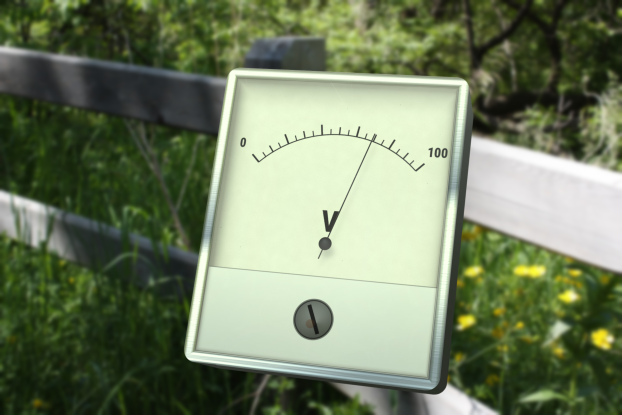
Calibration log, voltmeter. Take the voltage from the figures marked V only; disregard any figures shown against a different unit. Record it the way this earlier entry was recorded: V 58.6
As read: V 70
